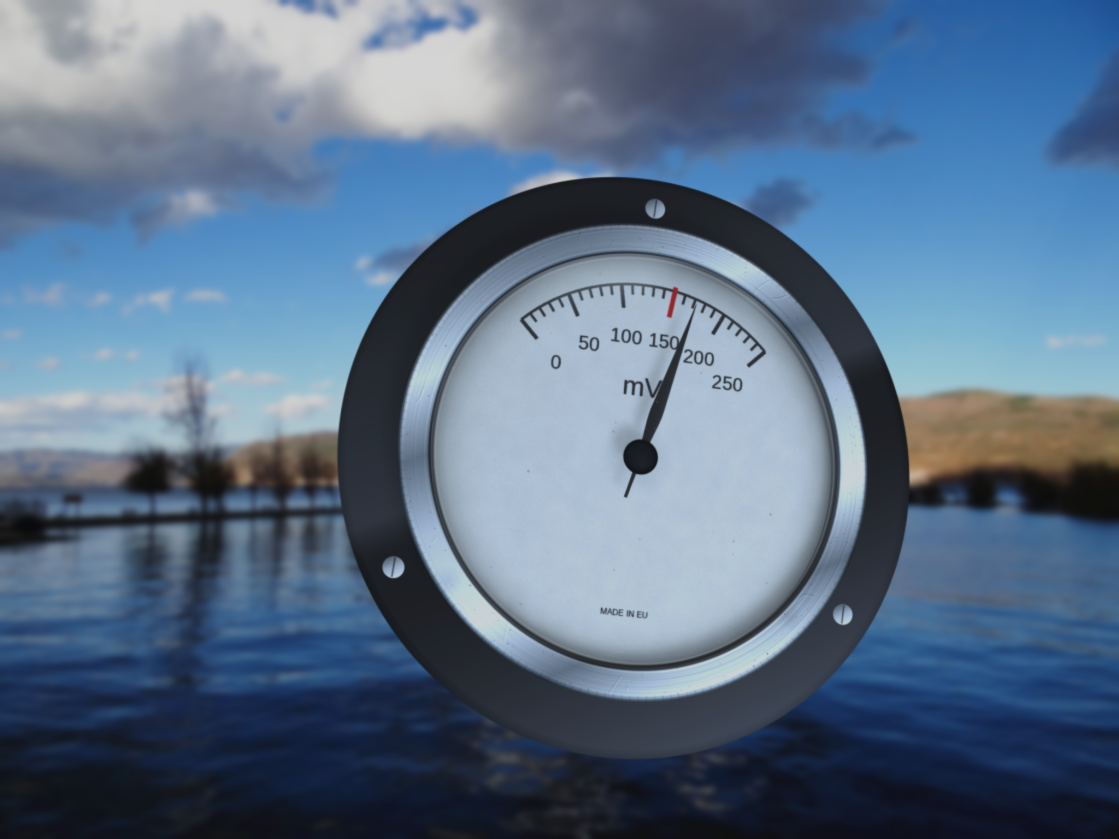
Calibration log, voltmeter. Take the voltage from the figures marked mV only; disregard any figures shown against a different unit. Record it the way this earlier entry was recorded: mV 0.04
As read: mV 170
